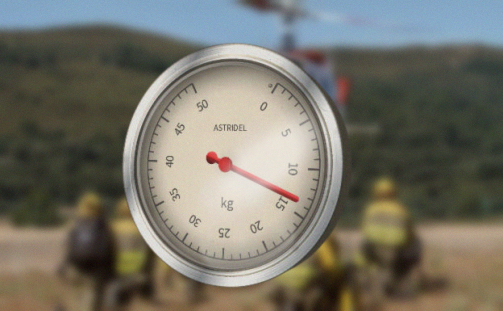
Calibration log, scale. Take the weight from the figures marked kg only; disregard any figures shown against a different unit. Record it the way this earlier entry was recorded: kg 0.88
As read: kg 13.5
